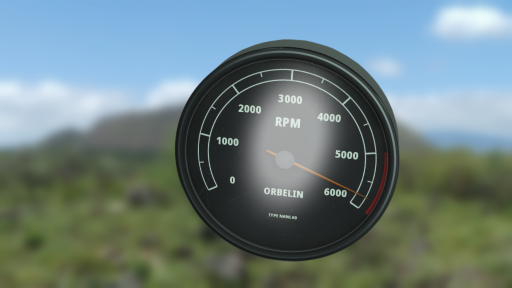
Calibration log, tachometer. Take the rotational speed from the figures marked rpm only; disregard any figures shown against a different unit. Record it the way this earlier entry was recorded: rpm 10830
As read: rpm 5750
